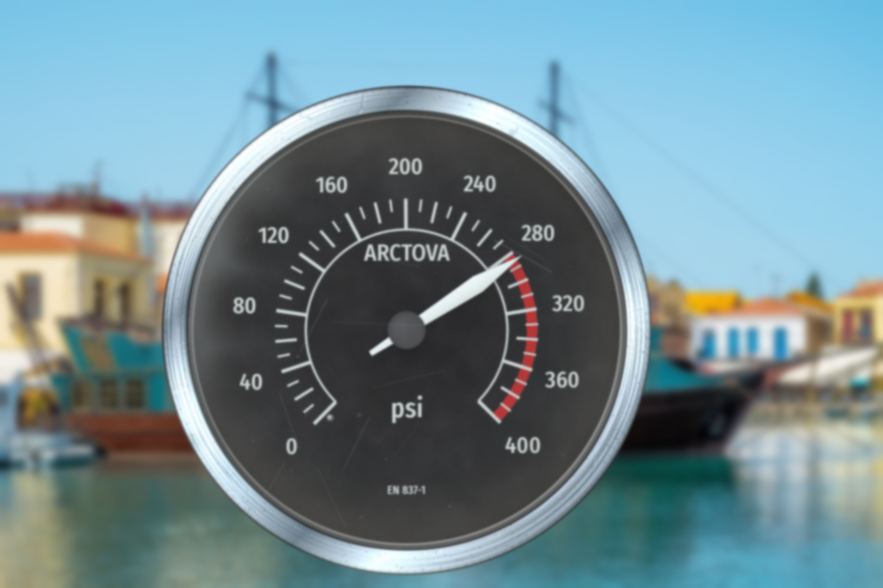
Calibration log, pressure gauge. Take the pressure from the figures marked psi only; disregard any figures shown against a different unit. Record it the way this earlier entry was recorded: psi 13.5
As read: psi 285
